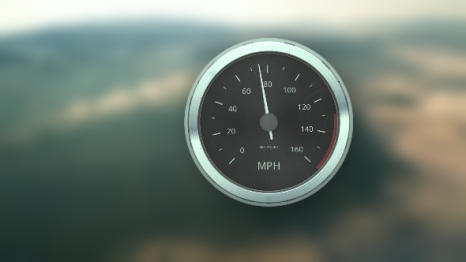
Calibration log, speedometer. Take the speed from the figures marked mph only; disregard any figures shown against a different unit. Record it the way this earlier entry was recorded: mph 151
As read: mph 75
